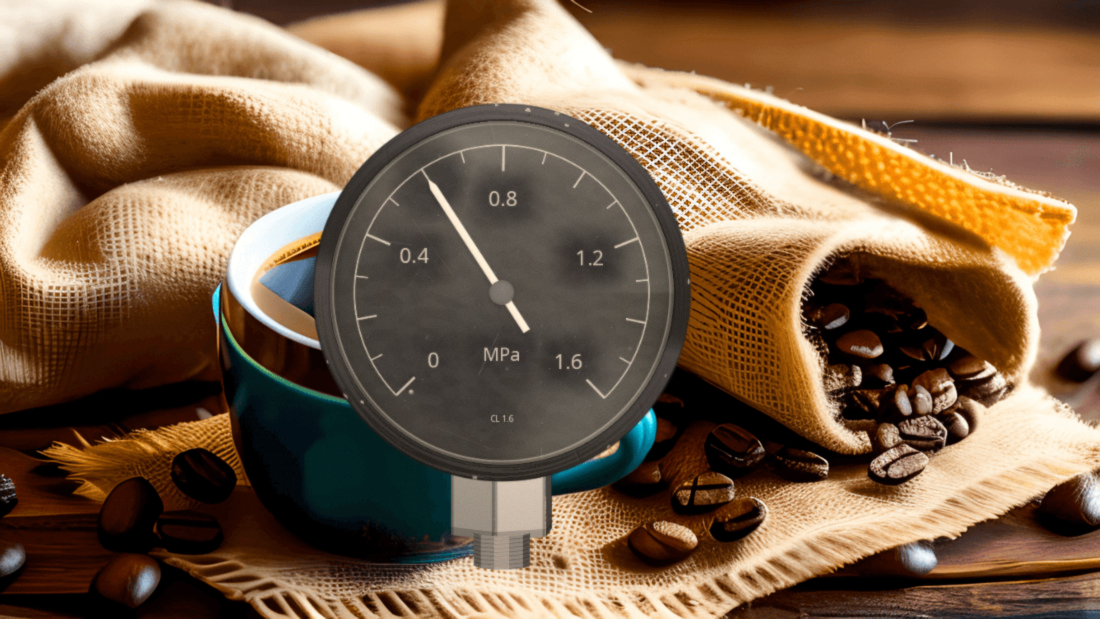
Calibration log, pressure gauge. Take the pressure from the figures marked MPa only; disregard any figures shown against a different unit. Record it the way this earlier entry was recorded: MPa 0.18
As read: MPa 0.6
